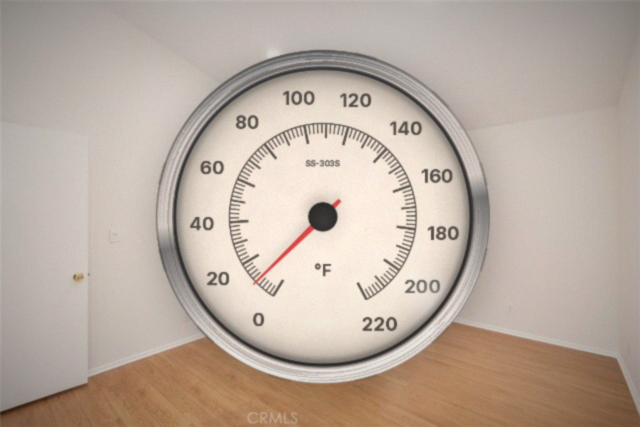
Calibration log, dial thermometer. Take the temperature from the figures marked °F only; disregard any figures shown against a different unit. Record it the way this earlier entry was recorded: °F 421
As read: °F 10
